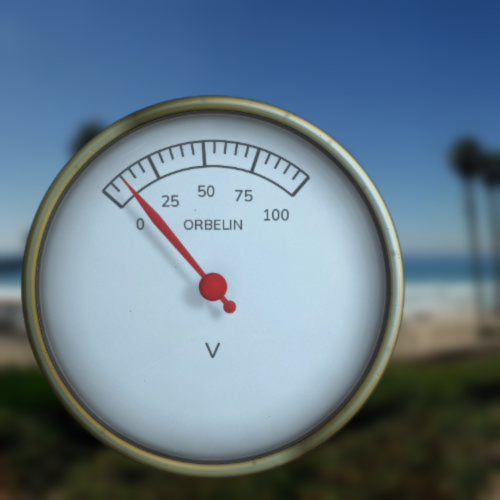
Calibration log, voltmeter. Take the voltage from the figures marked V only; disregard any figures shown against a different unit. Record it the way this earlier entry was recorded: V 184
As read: V 10
